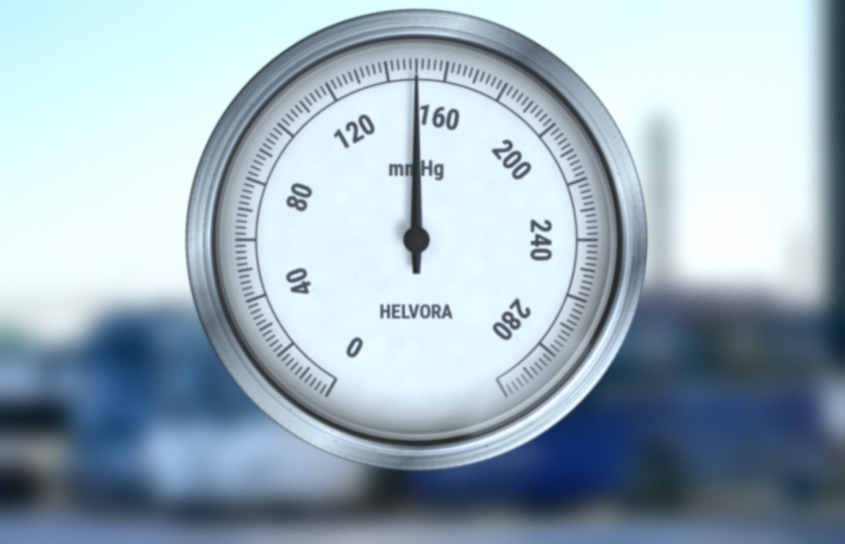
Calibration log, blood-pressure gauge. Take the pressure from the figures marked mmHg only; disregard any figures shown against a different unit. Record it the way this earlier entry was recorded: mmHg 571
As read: mmHg 150
